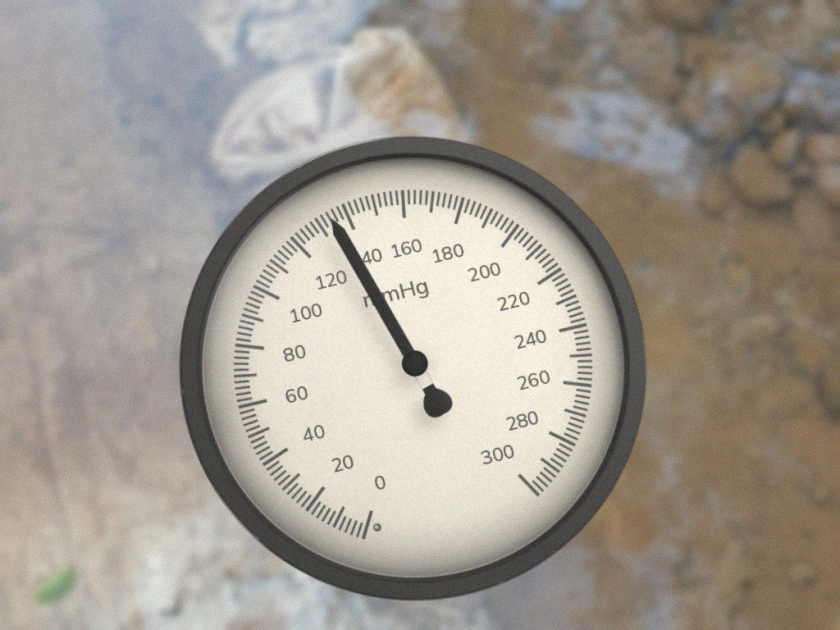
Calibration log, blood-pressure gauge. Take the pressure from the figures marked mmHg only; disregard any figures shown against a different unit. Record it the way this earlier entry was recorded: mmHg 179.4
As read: mmHg 134
